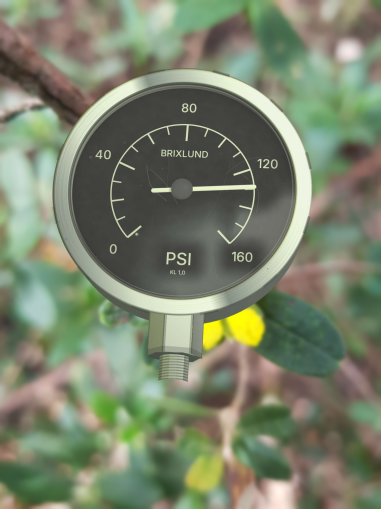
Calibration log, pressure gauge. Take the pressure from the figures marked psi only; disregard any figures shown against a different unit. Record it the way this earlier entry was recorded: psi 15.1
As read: psi 130
